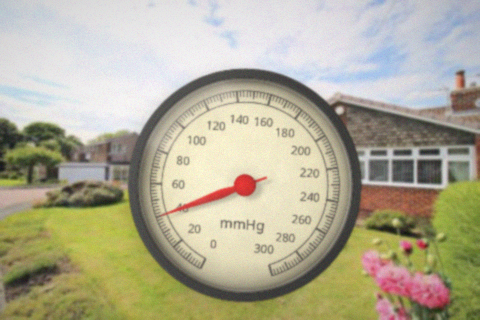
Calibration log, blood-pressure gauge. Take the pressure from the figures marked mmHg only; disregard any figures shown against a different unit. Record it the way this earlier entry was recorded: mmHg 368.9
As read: mmHg 40
